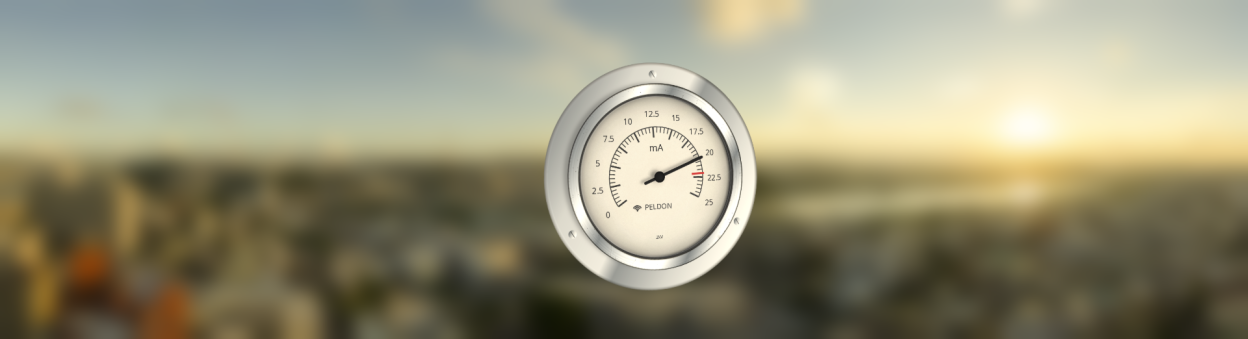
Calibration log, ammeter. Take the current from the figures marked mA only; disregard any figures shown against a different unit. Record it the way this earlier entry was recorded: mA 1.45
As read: mA 20
